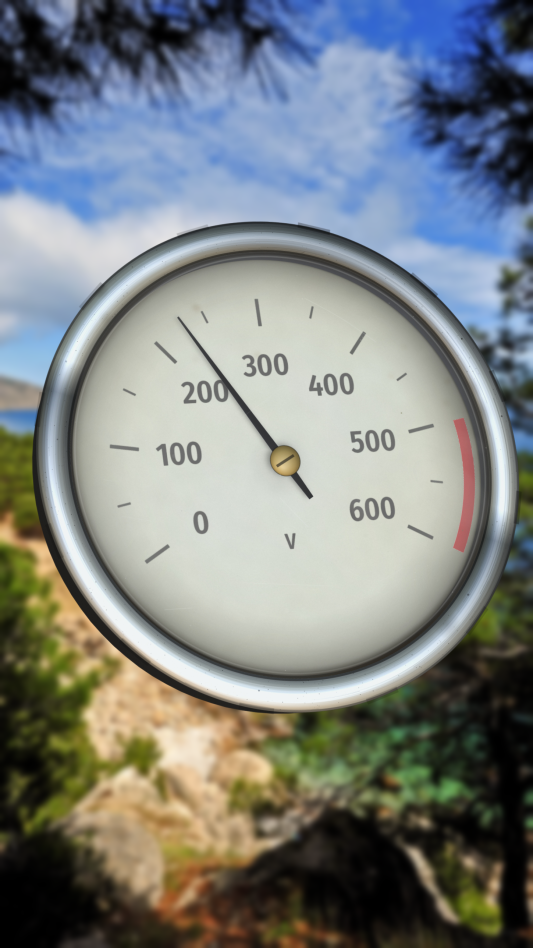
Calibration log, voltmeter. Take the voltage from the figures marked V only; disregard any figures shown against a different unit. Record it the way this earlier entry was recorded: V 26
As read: V 225
